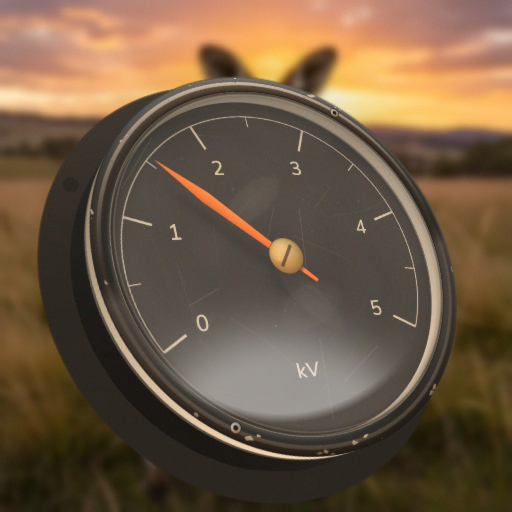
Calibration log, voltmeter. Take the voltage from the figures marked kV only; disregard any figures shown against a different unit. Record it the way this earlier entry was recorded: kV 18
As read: kV 1.5
